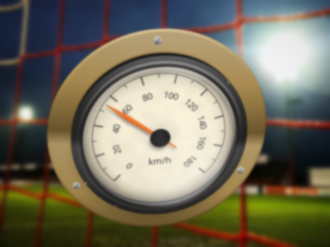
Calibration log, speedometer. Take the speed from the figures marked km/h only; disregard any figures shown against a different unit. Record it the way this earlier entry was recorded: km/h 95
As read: km/h 55
